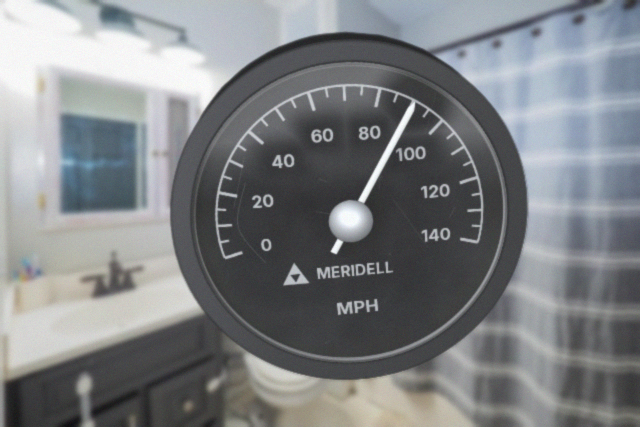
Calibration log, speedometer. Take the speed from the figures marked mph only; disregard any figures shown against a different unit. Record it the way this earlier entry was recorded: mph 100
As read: mph 90
